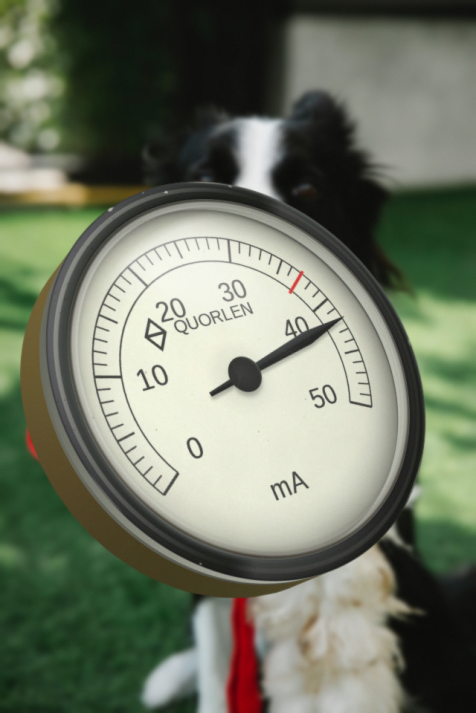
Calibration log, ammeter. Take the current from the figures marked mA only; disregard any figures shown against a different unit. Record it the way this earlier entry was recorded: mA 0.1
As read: mA 42
